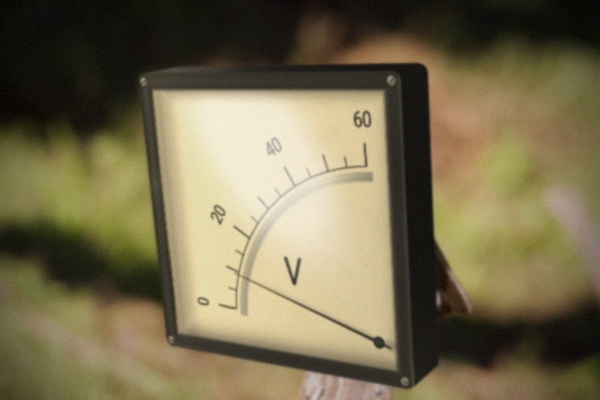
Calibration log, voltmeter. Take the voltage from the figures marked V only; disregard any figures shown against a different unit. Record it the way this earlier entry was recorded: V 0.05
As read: V 10
